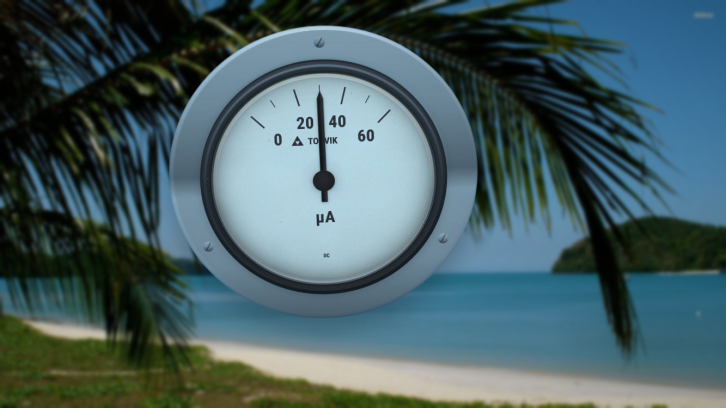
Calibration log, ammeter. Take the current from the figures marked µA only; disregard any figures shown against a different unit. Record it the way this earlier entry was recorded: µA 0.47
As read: µA 30
